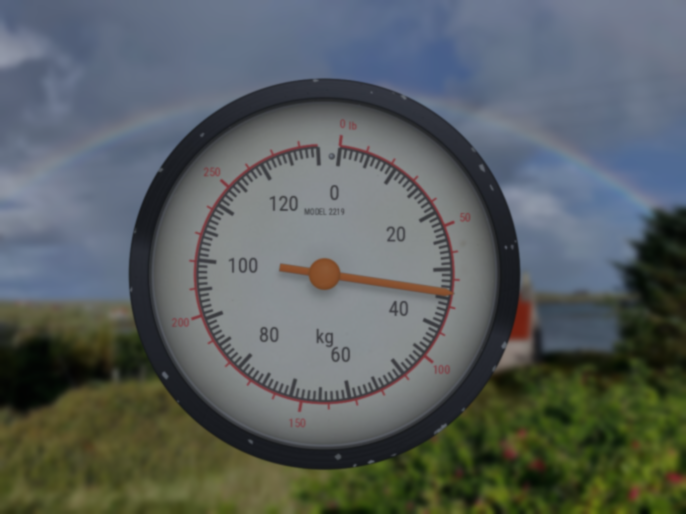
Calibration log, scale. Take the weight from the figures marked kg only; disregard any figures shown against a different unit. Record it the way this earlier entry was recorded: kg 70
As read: kg 34
